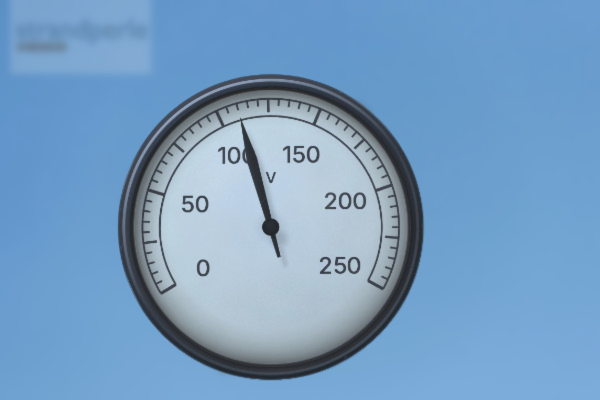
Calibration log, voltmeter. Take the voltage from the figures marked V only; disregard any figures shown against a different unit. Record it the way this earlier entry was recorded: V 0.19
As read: V 110
